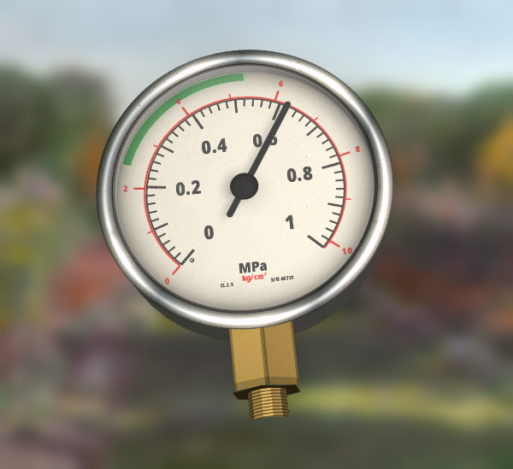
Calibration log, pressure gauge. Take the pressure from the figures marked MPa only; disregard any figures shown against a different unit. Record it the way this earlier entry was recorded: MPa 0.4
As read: MPa 0.62
